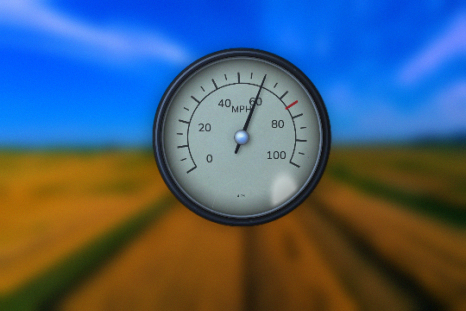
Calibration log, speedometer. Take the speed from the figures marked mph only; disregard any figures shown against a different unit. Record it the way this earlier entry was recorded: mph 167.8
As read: mph 60
